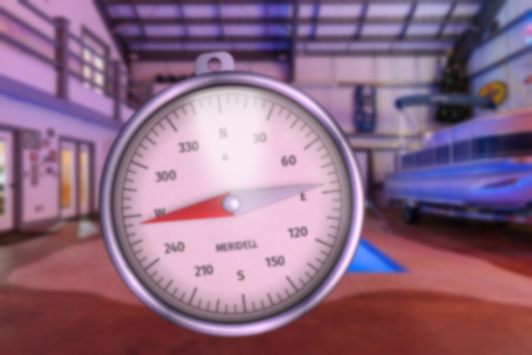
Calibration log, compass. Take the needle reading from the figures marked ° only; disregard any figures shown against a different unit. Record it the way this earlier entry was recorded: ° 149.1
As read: ° 265
